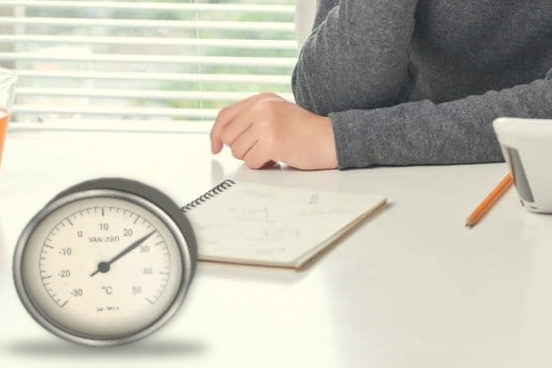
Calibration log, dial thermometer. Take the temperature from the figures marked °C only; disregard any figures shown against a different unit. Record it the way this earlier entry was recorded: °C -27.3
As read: °C 26
